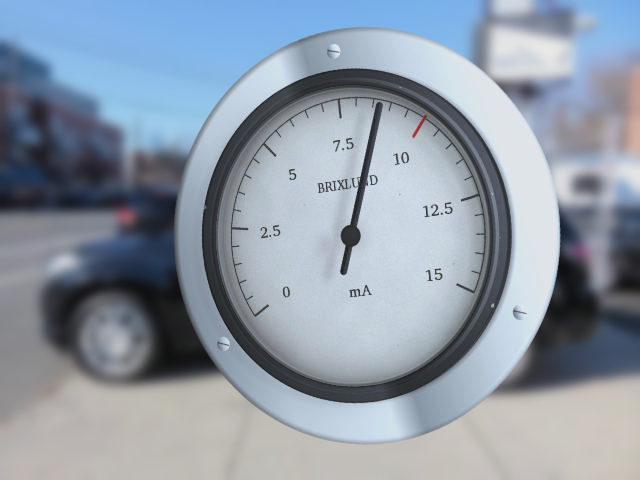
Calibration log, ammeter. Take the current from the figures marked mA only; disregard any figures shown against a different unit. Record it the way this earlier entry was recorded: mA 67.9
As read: mA 8.75
